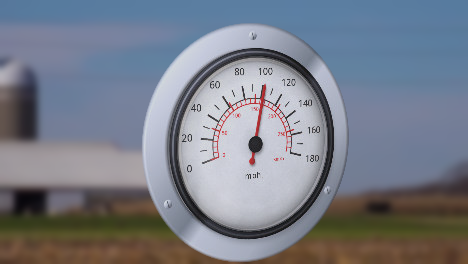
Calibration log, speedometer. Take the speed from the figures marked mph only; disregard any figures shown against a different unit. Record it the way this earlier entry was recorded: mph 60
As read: mph 100
